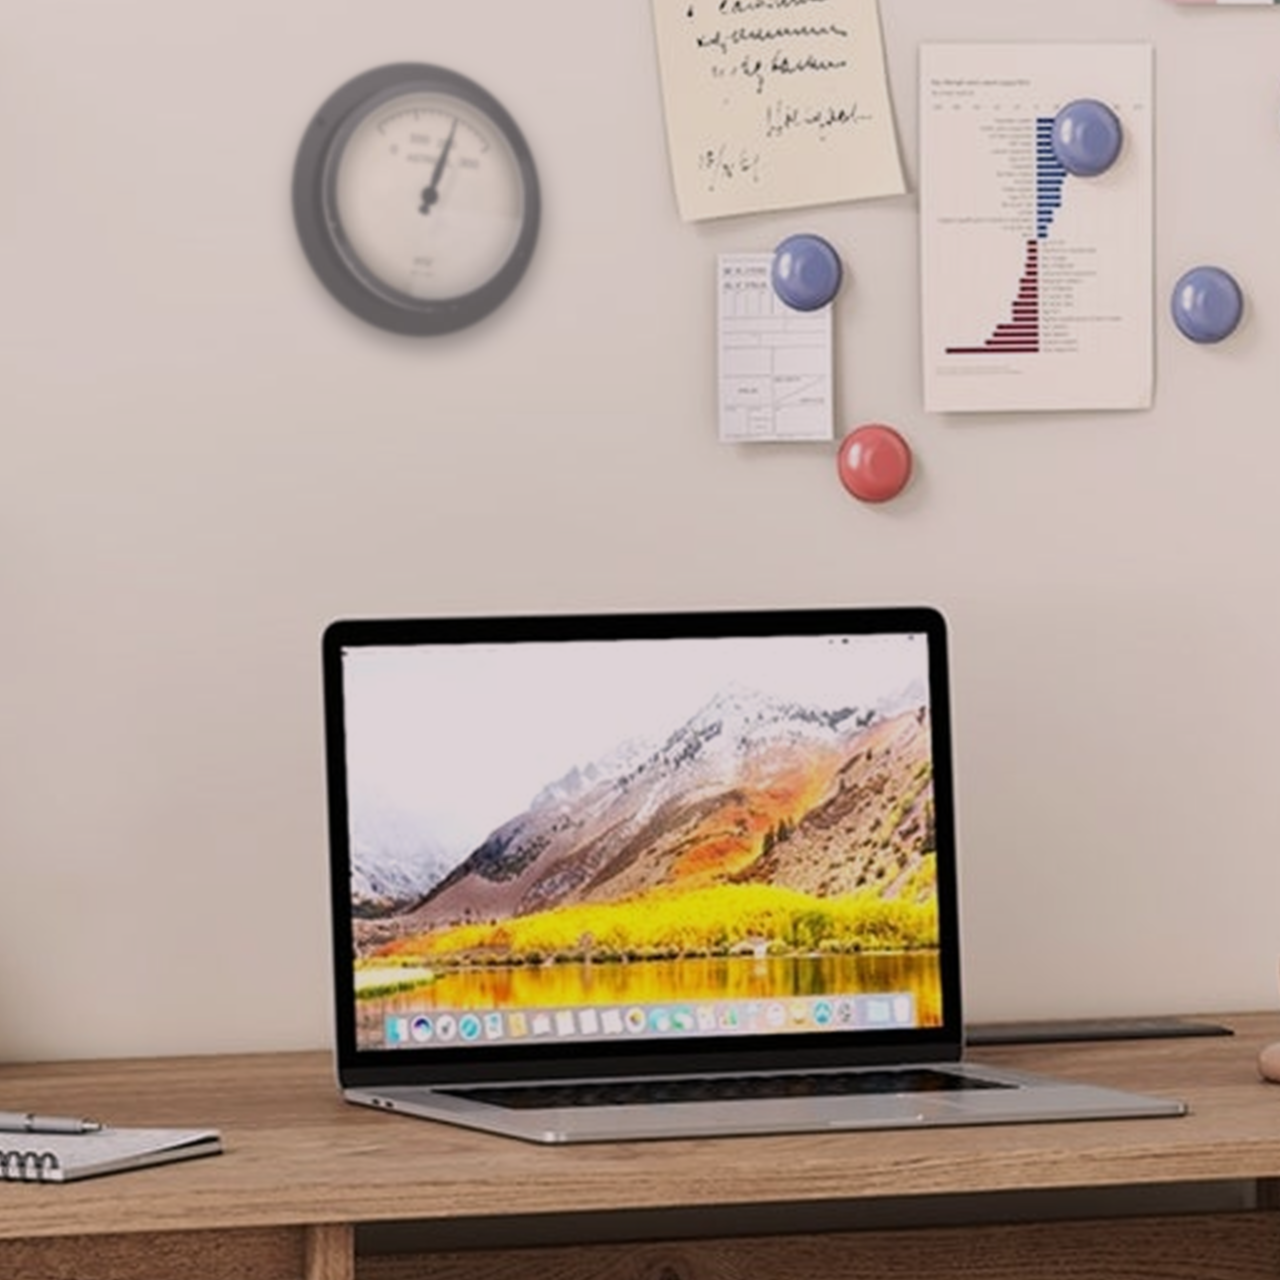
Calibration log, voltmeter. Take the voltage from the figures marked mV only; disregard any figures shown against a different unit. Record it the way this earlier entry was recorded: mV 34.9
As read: mV 200
